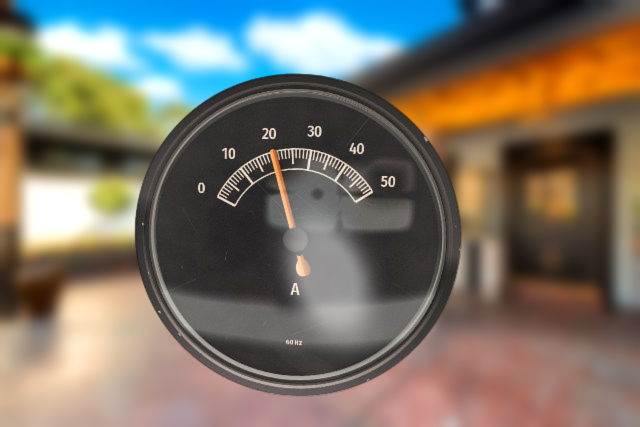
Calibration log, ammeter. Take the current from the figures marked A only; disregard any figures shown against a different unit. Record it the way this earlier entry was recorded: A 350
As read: A 20
